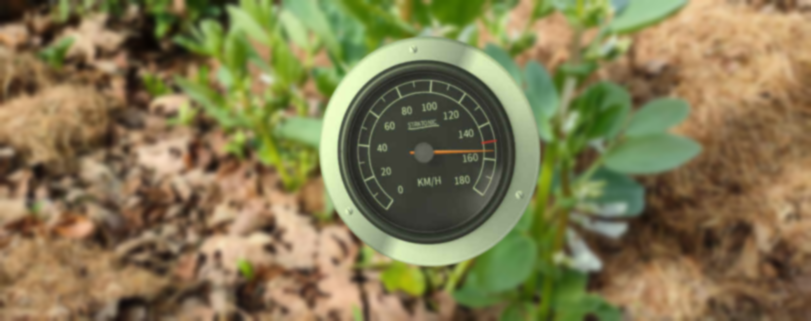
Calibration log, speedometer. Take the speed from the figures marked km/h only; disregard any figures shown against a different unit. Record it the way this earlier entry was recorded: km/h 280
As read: km/h 155
